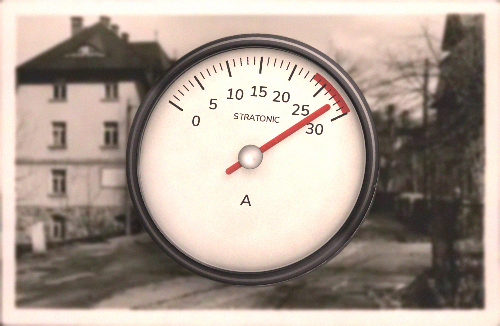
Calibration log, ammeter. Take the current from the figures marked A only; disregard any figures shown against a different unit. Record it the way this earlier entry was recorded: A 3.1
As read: A 28
